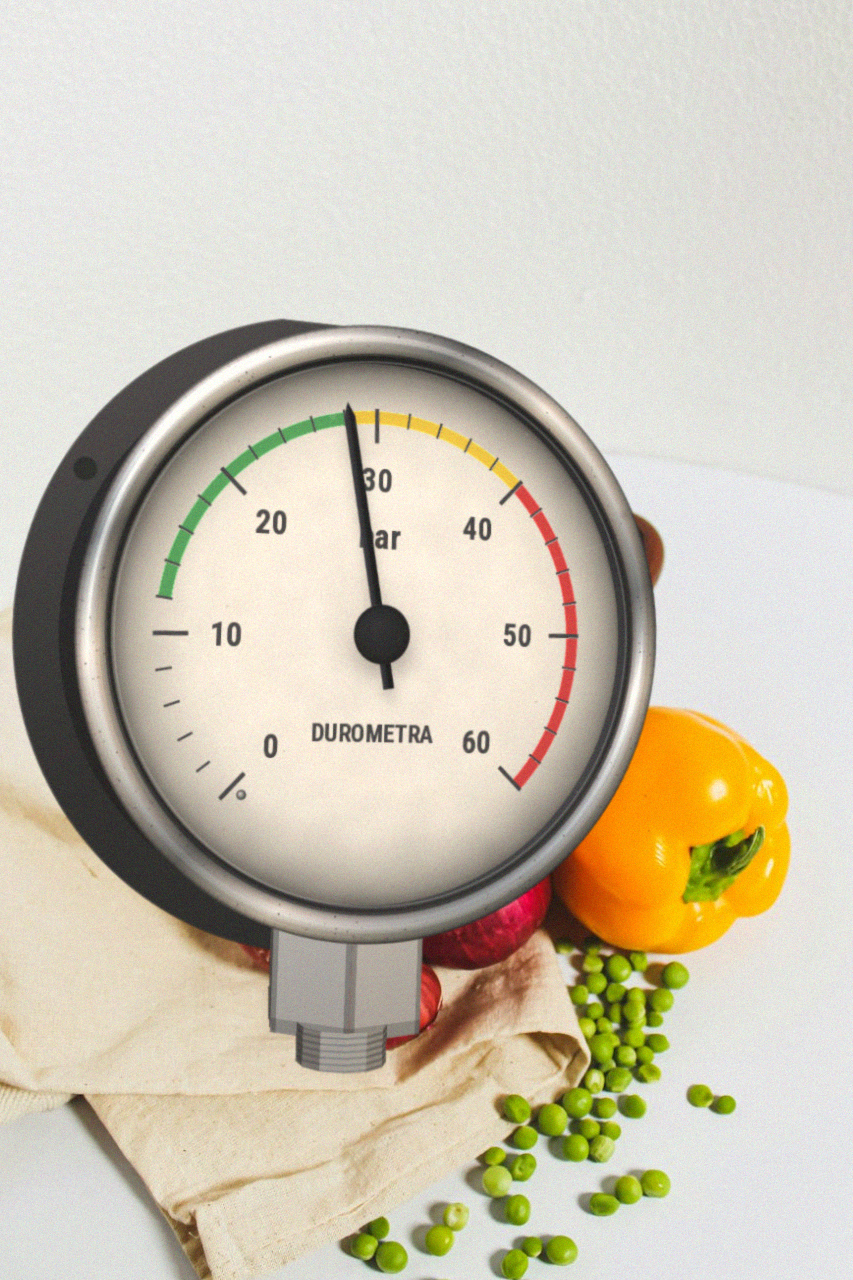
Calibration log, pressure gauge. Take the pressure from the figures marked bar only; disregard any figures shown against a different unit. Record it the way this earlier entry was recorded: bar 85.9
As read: bar 28
